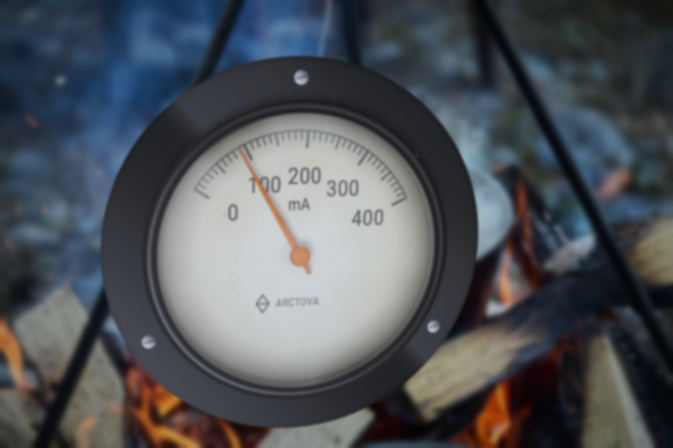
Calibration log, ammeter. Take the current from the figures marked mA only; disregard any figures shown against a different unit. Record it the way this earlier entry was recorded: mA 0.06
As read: mA 90
